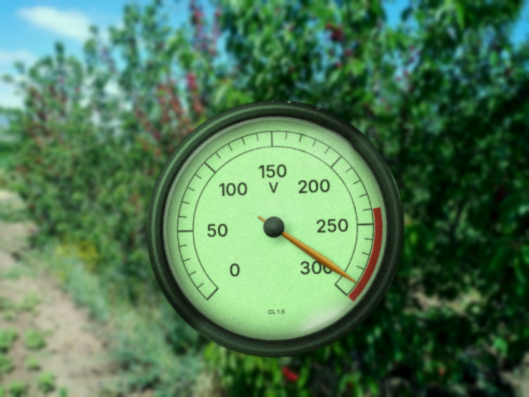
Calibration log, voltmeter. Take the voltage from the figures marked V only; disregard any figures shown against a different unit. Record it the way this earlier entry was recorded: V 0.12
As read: V 290
